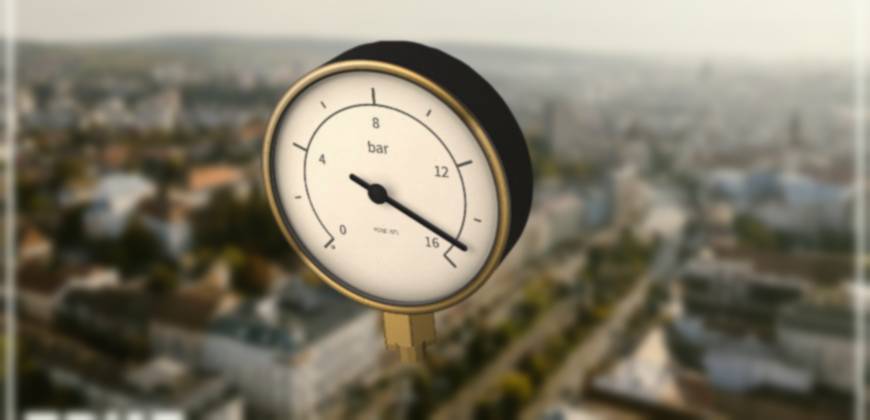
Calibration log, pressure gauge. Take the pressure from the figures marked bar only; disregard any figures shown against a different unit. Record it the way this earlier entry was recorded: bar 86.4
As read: bar 15
